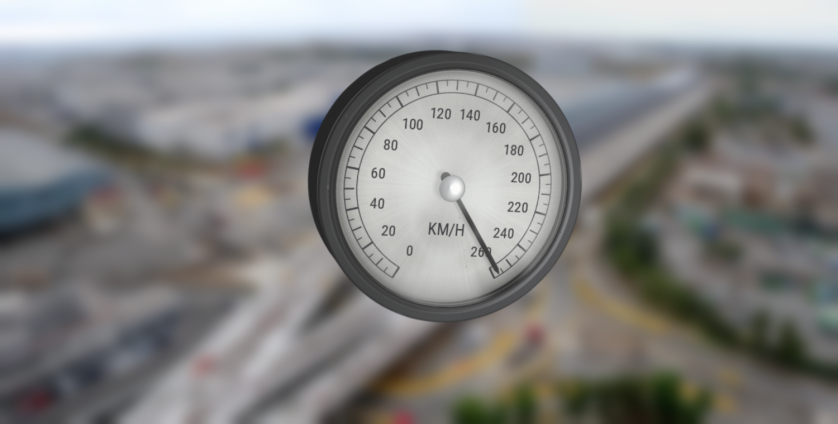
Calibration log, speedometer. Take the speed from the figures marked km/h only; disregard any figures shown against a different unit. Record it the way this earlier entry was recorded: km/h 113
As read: km/h 257.5
